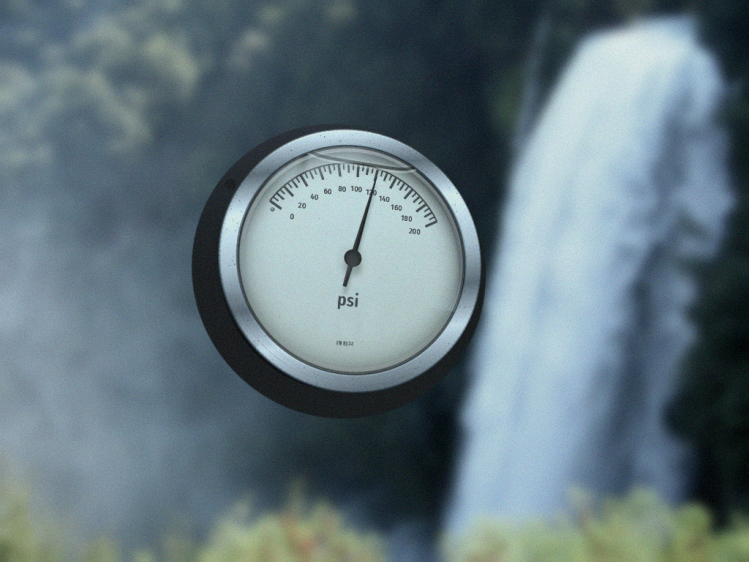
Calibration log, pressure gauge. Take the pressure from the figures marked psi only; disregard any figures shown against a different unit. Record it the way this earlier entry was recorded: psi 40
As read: psi 120
